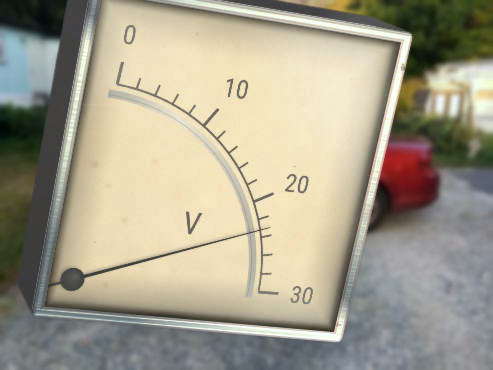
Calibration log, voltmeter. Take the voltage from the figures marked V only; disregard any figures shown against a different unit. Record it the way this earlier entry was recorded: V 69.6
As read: V 23
